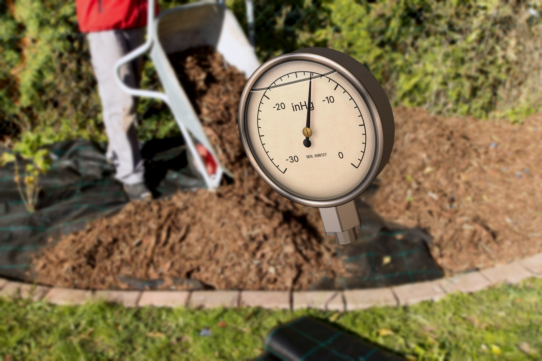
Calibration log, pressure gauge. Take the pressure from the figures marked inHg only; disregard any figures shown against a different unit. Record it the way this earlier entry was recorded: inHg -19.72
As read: inHg -13
